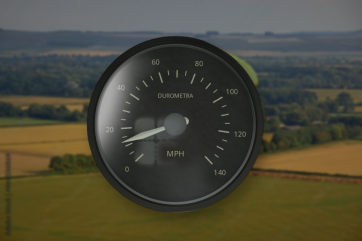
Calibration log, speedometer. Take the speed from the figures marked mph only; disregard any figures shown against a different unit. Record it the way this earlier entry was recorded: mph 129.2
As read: mph 12.5
